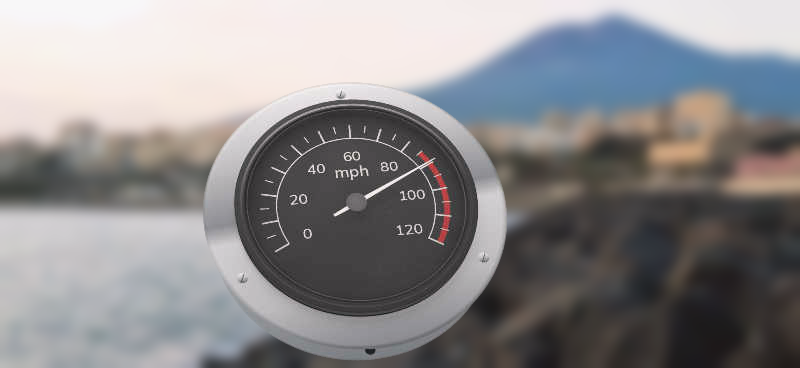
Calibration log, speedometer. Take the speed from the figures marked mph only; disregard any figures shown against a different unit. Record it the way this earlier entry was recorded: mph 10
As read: mph 90
